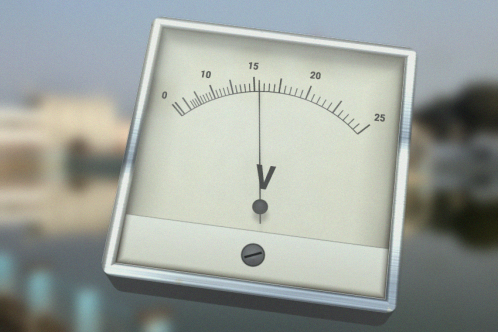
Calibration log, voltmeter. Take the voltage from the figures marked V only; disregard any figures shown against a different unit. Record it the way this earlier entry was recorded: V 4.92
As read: V 15.5
